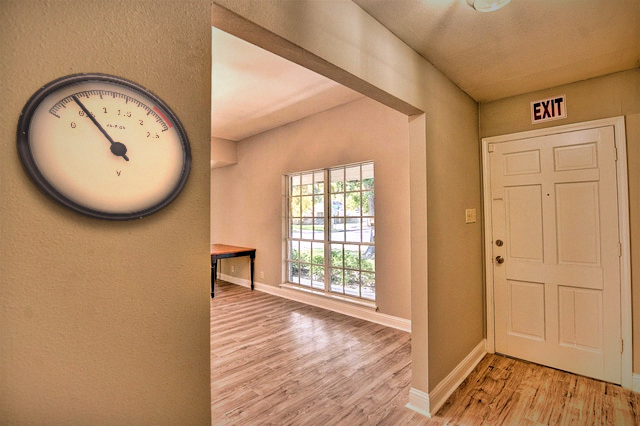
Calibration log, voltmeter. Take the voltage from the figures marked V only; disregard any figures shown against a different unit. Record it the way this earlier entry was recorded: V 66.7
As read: V 0.5
